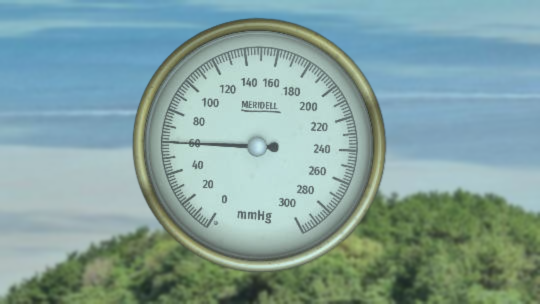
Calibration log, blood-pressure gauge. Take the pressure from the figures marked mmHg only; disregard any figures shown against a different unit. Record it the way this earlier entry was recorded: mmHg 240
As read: mmHg 60
